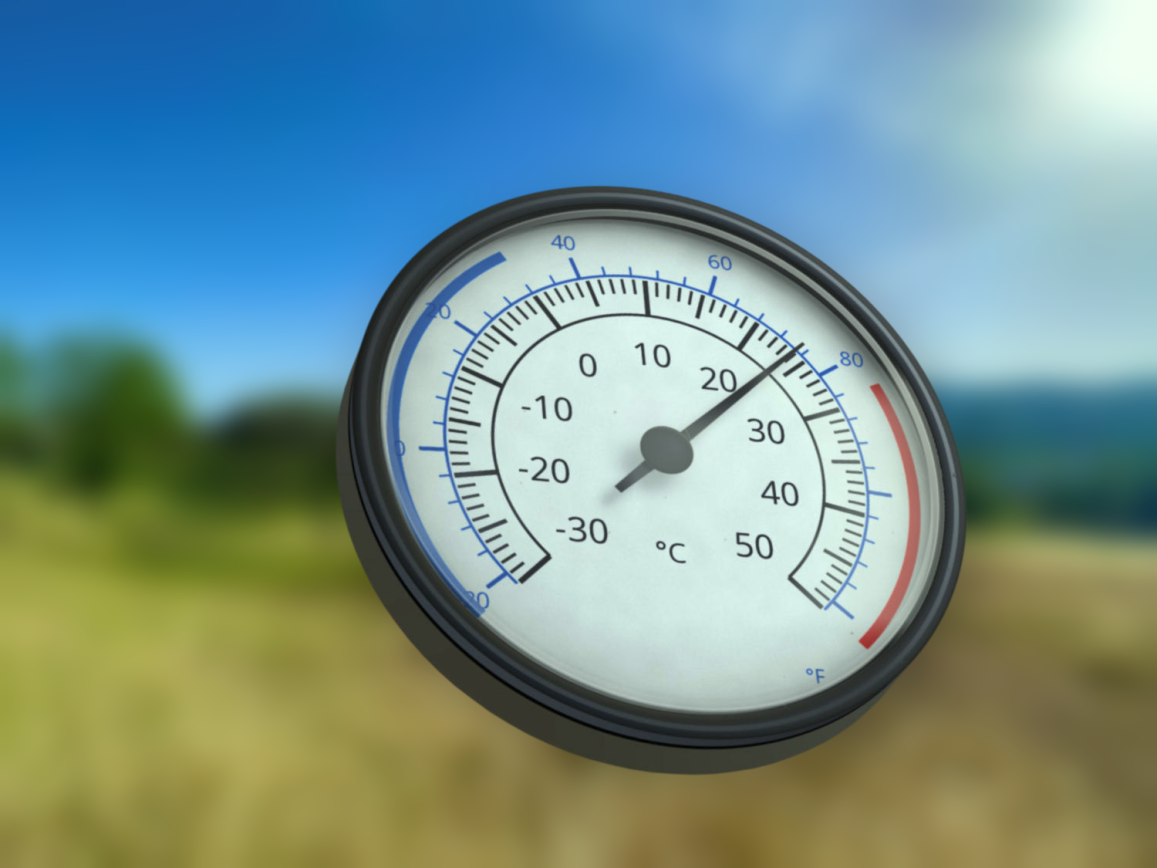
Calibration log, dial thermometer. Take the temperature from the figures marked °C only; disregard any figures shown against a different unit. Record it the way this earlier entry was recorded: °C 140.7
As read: °C 24
